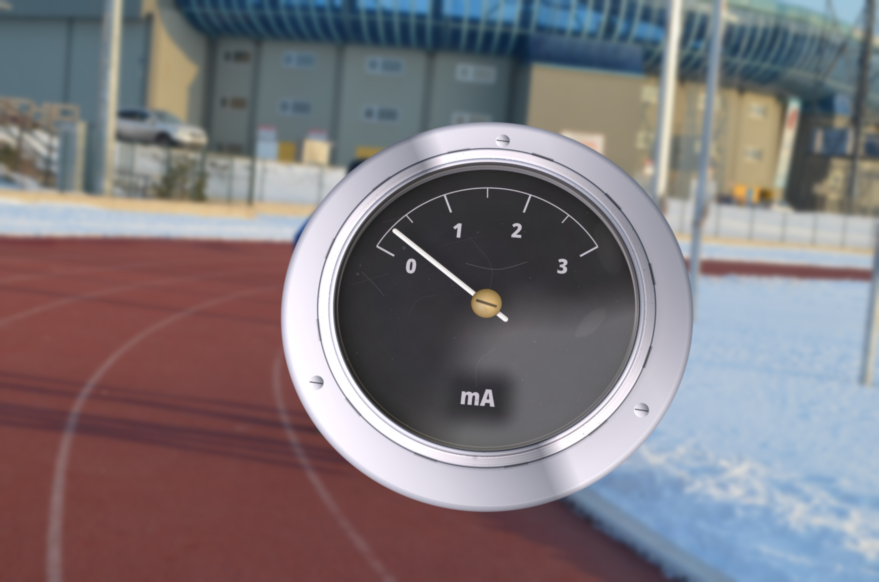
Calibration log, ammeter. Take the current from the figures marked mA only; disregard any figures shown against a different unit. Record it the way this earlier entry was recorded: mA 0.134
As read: mA 0.25
